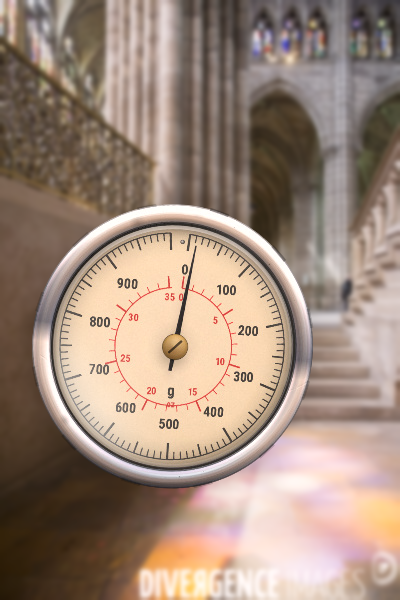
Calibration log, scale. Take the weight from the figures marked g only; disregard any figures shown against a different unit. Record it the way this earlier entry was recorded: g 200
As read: g 10
